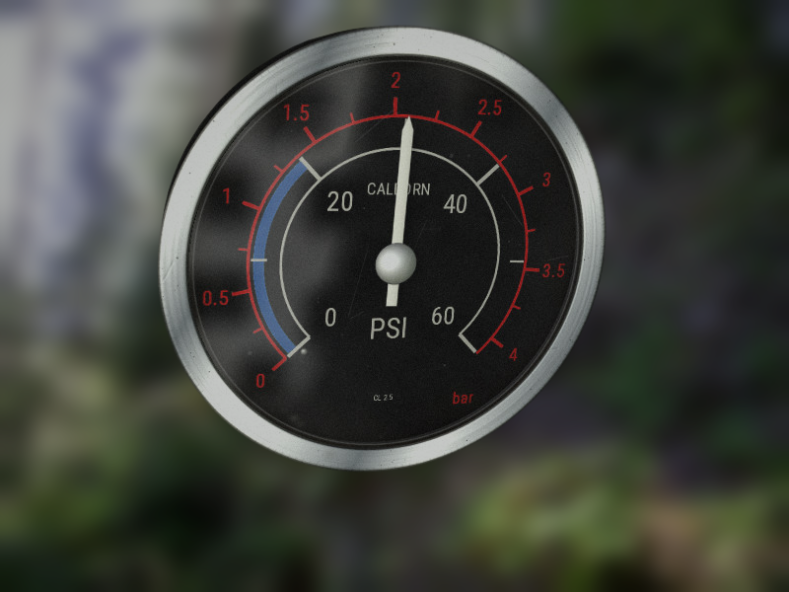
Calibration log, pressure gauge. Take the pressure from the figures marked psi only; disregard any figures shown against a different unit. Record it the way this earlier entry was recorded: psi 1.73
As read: psi 30
